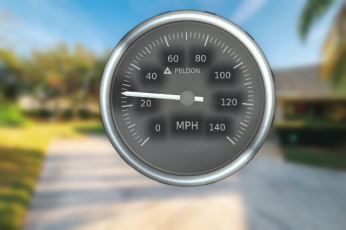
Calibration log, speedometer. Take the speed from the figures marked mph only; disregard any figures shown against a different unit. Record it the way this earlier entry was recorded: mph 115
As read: mph 26
